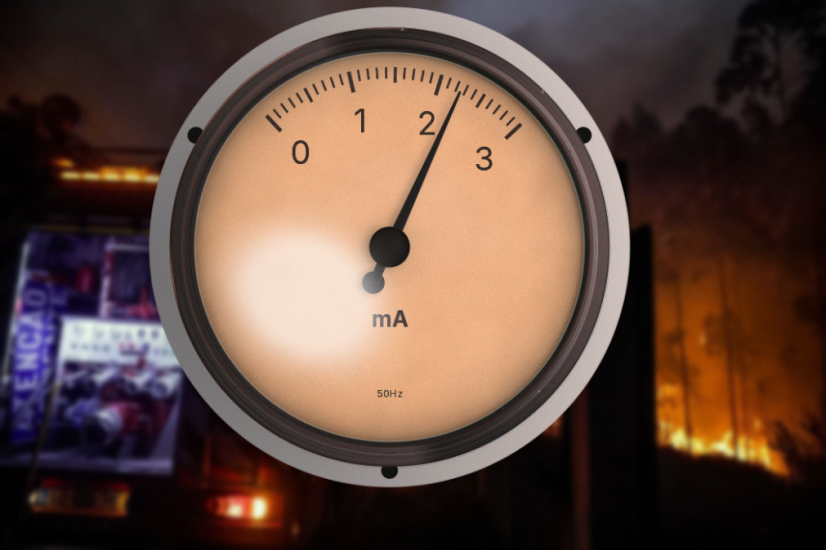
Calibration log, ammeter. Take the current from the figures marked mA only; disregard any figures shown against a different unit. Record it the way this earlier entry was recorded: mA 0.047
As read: mA 2.25
